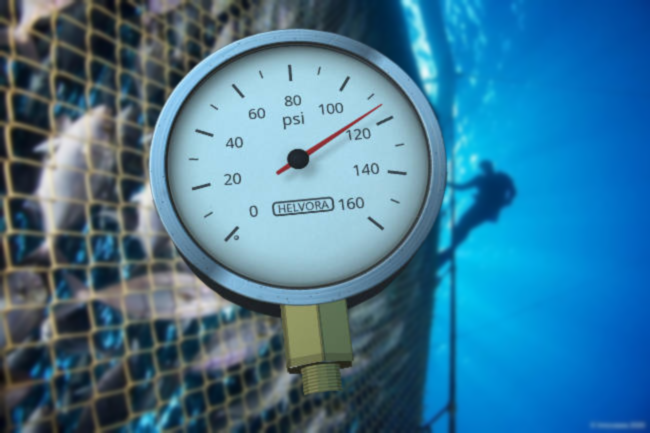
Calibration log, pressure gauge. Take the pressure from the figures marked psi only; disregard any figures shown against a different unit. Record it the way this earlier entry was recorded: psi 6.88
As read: psi 115
